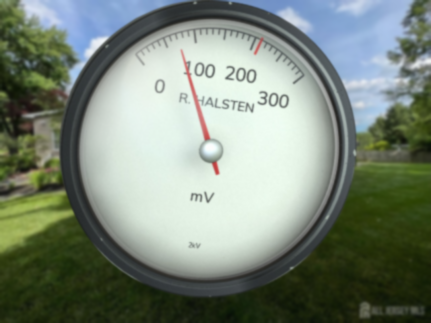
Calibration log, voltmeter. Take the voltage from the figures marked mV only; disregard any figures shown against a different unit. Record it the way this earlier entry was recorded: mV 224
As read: mV 70
